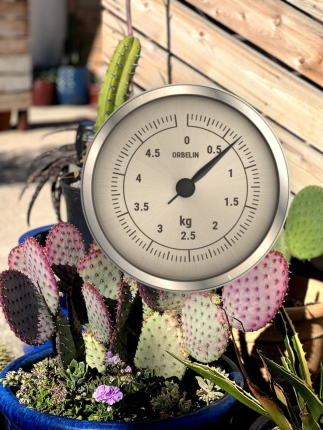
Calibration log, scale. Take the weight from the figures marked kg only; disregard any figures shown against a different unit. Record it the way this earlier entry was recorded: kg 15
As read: kg 0.65
